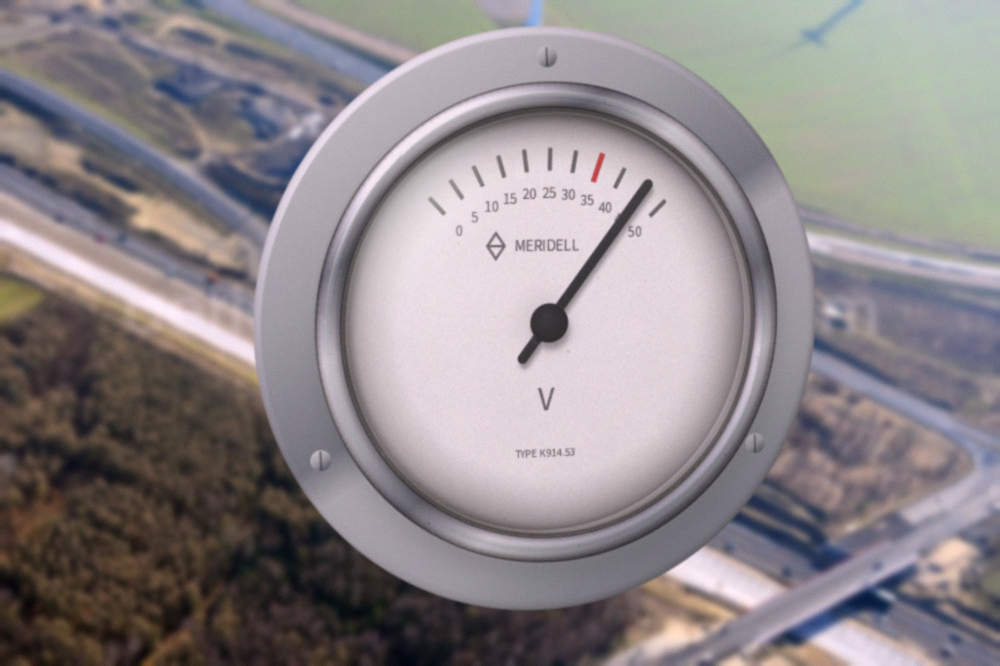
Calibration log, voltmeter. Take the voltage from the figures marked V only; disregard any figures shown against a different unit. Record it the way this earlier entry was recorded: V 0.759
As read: V 45
